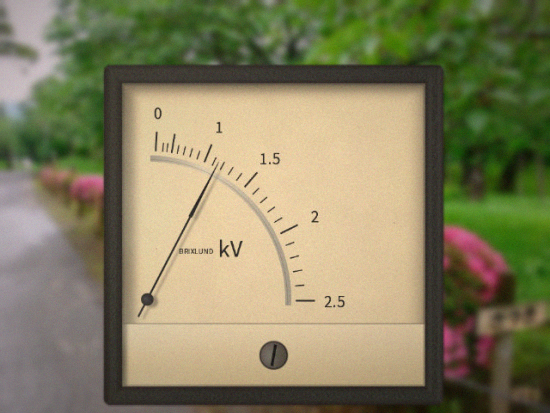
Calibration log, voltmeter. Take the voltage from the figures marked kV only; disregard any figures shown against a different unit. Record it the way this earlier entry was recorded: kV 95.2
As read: kV 1.15
